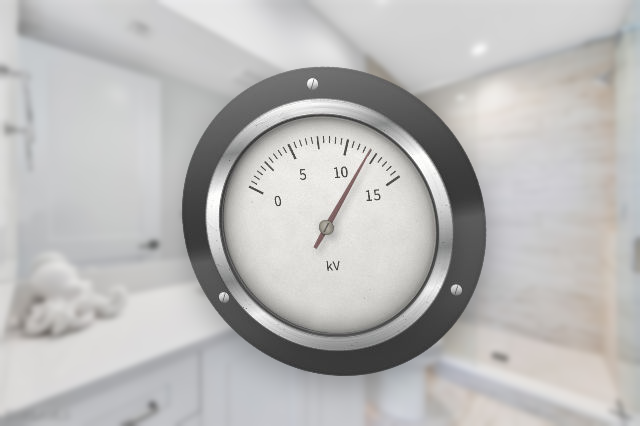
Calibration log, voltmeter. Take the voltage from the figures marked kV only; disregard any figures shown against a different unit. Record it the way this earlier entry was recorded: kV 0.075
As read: kV 12
